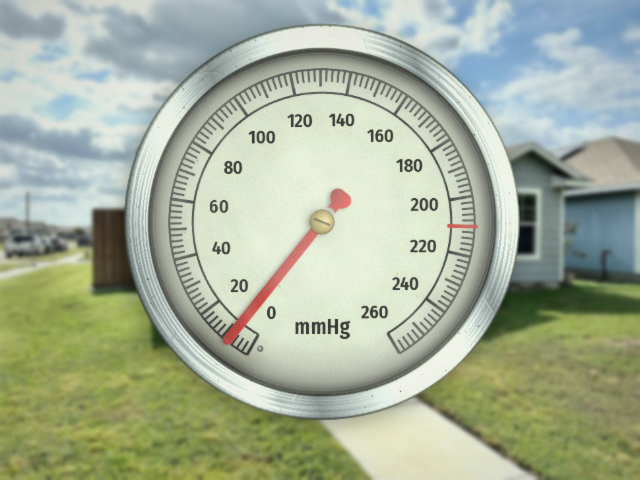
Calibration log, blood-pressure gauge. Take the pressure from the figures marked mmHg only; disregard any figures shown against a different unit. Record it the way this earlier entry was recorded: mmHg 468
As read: mmHg 8
